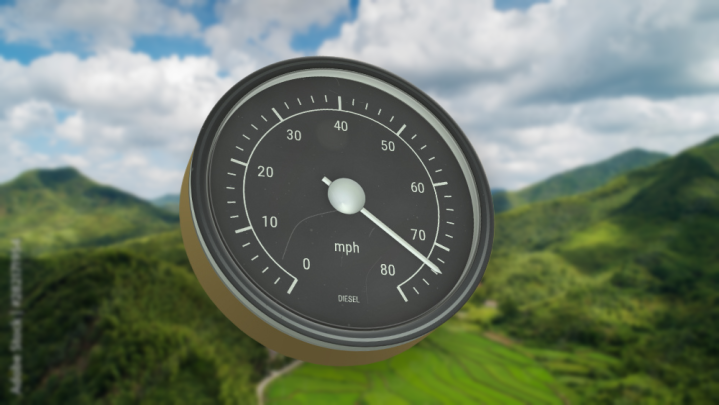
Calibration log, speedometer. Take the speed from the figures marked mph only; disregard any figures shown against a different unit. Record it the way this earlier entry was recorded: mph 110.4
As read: mph 74
